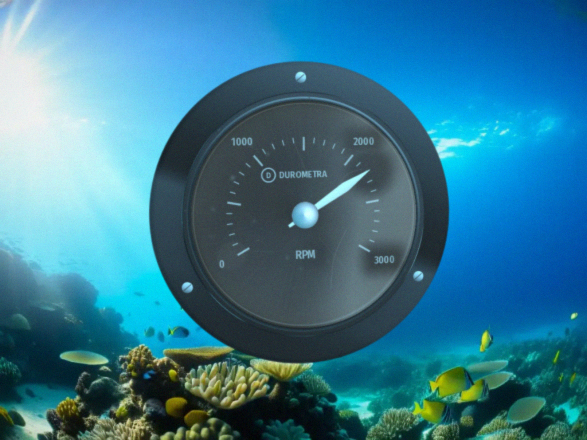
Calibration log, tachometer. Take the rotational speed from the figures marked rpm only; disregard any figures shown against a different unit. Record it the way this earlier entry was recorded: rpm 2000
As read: rpm 2200
